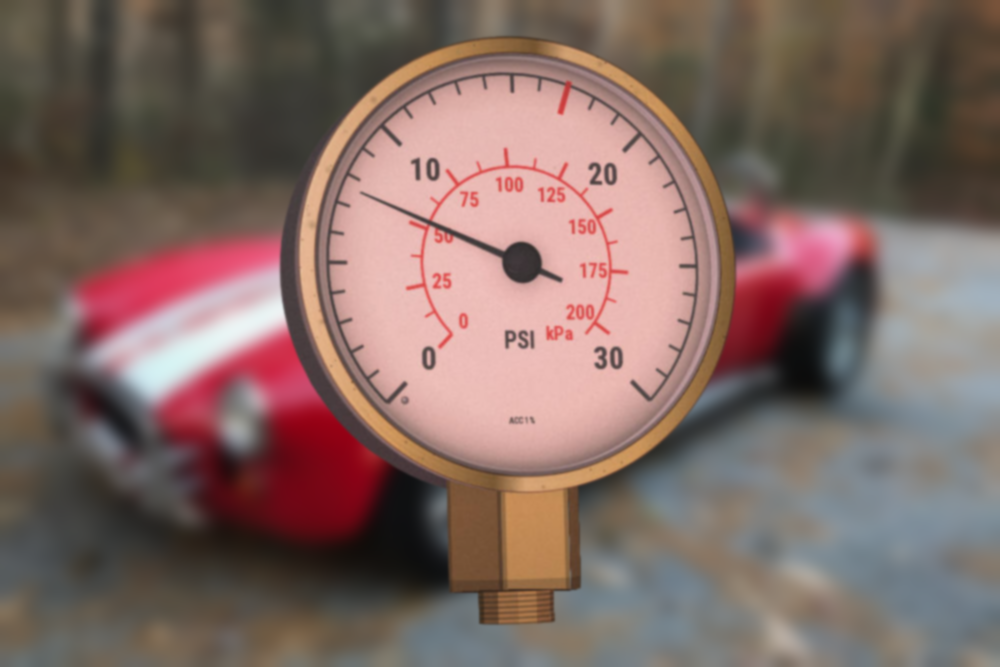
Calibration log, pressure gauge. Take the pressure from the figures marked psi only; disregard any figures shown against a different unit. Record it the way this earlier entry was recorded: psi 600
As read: psi 7.5
